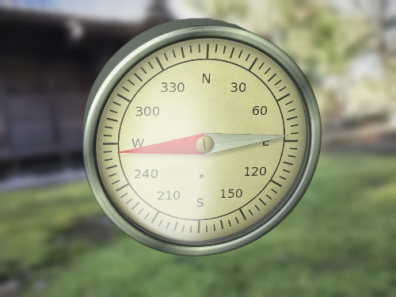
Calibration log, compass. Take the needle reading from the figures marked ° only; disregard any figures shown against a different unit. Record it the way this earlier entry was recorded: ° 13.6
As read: ° 265
